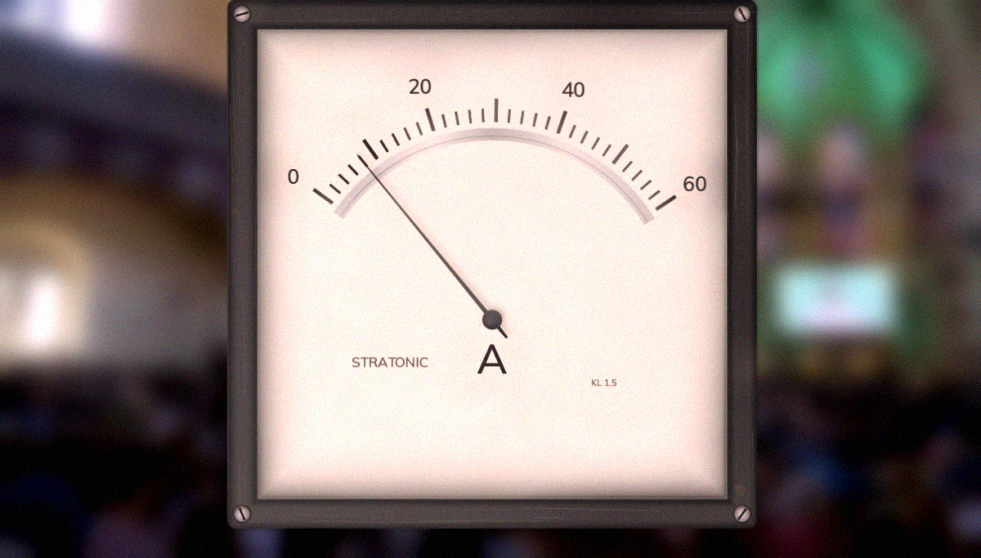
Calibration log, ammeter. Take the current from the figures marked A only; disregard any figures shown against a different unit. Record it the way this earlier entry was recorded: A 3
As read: A 8
